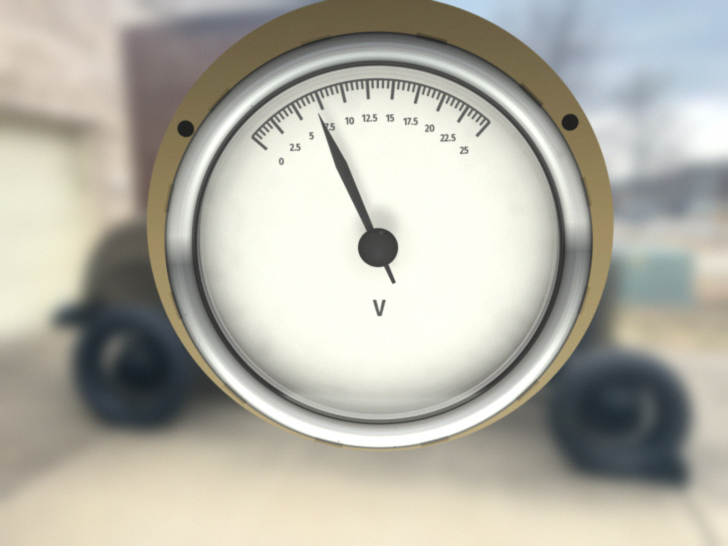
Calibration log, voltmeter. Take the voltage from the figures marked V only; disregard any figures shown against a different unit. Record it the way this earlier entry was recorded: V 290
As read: V 7
